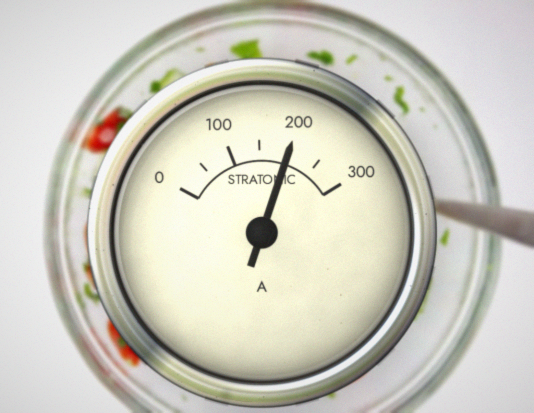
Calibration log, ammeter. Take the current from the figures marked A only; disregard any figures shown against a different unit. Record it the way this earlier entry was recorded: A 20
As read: A 200
